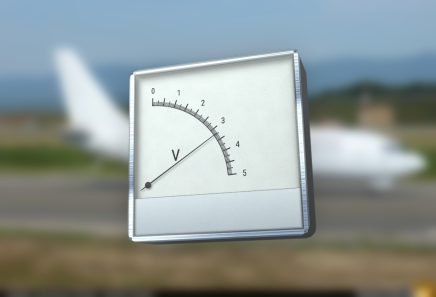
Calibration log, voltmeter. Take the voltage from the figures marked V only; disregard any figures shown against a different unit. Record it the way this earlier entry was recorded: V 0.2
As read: V 3.25
